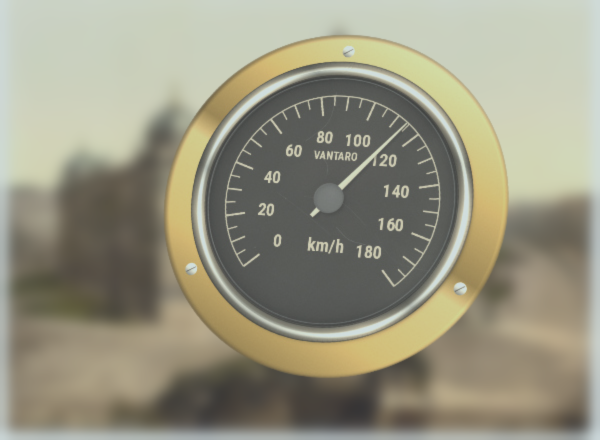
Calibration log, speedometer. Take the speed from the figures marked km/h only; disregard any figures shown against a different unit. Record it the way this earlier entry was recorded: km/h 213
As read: km/h 115
